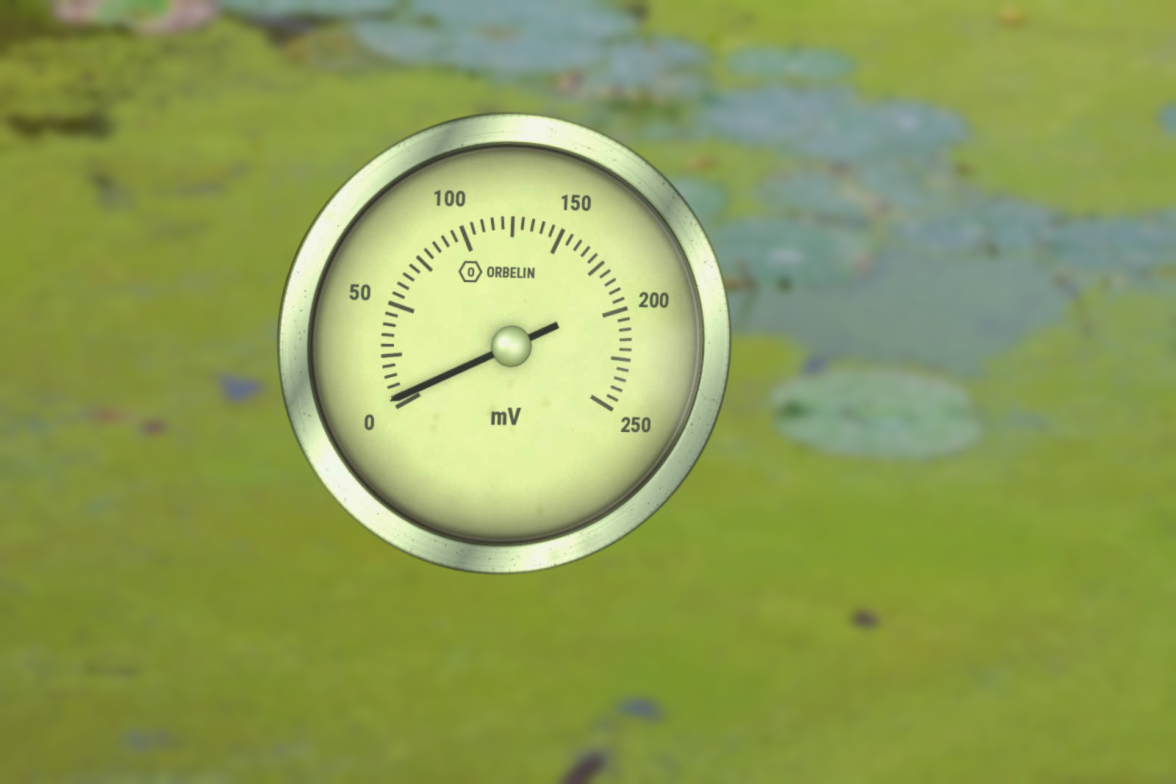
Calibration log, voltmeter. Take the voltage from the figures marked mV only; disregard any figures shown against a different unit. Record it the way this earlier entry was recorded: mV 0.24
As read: mV 5
